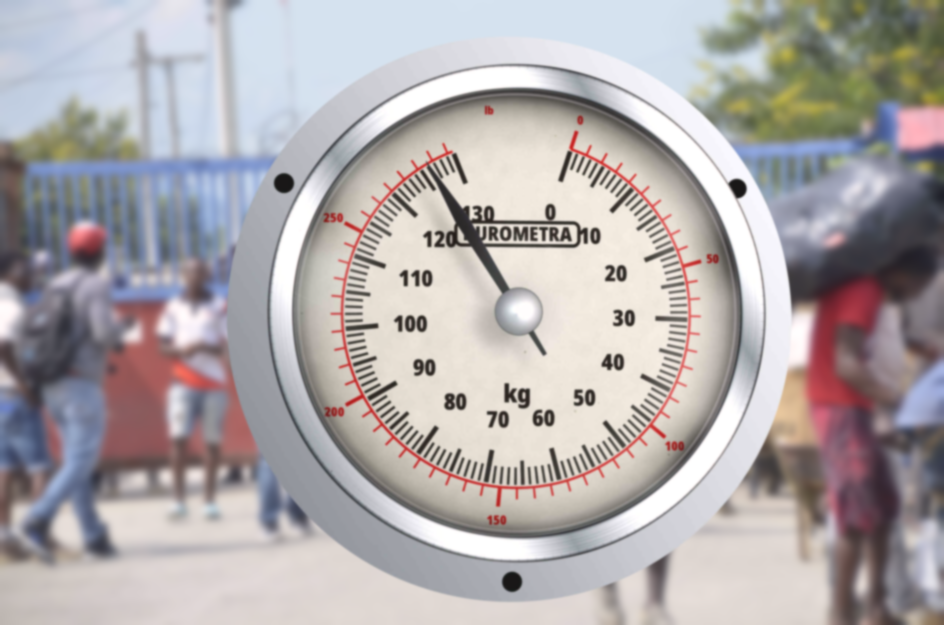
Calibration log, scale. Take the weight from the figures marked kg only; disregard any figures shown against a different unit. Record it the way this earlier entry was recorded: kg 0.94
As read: kg 126
